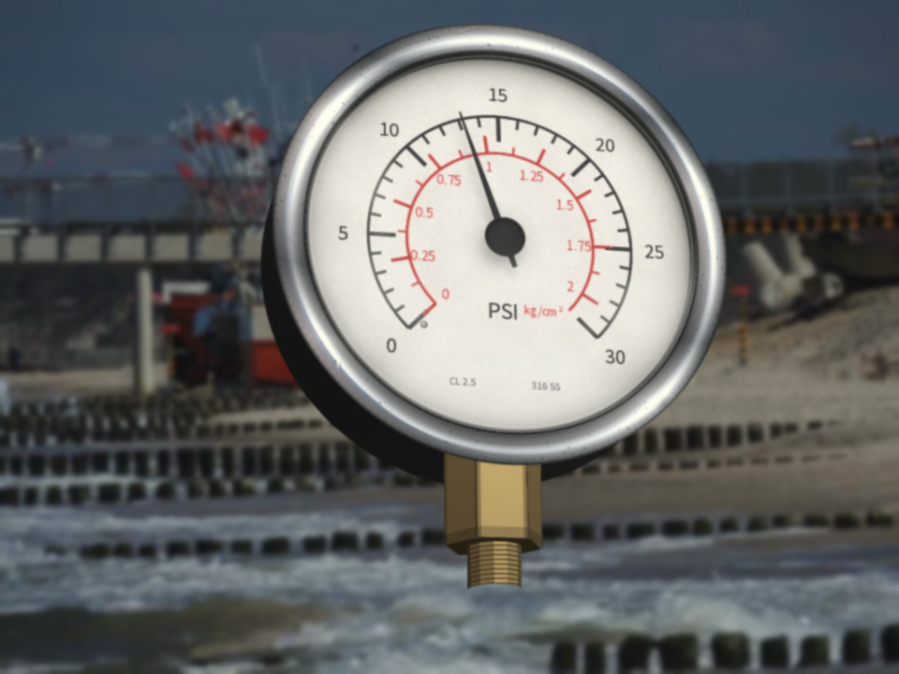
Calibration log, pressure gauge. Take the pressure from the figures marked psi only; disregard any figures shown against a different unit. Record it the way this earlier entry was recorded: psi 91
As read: psi 13
